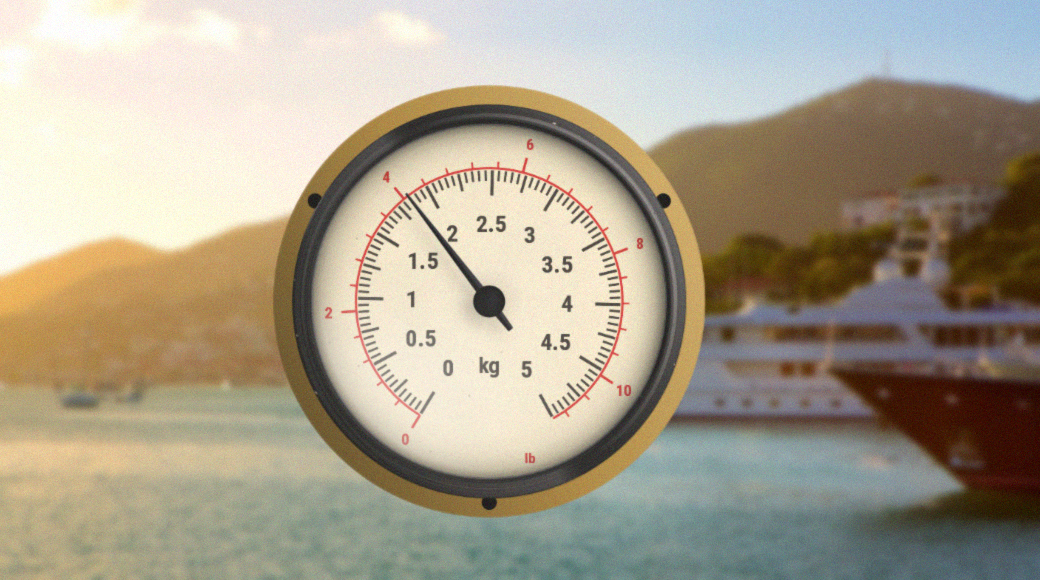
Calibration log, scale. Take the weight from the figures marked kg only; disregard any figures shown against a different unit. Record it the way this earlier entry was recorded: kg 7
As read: kg 1.85
